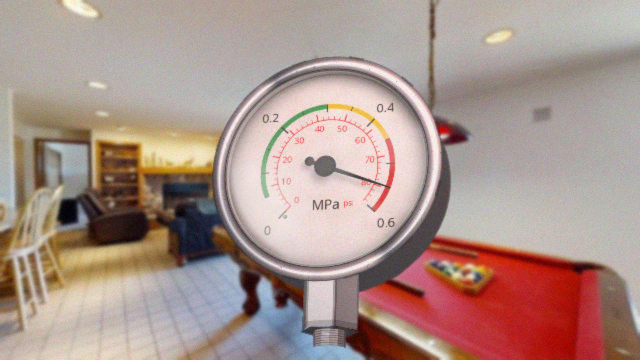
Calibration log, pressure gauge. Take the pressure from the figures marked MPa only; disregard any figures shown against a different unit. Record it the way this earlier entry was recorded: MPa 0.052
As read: MPa 0.55
